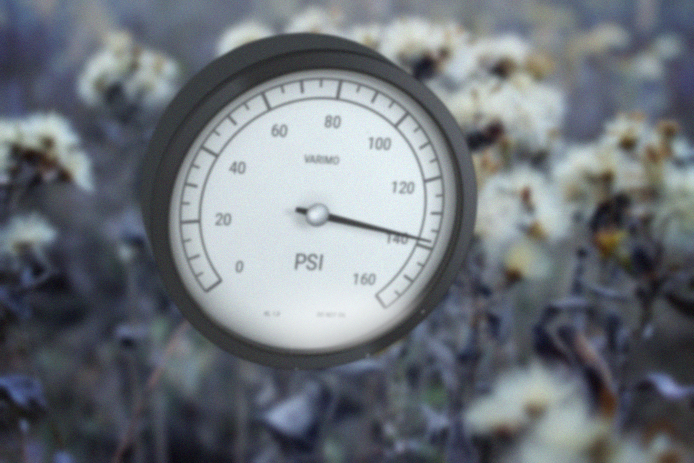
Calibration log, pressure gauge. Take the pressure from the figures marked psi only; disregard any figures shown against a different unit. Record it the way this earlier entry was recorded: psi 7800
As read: psi 137.5
